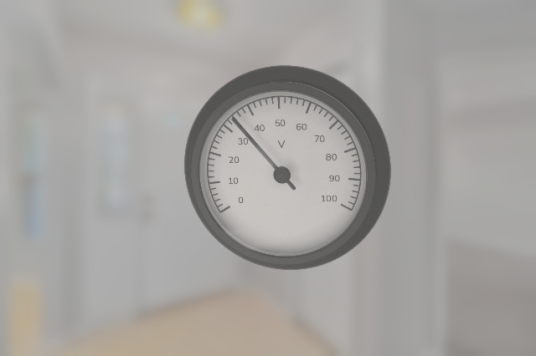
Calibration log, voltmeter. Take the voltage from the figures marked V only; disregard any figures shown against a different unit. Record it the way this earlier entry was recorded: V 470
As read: V 34
